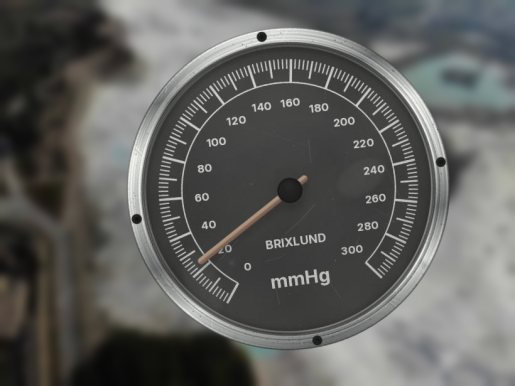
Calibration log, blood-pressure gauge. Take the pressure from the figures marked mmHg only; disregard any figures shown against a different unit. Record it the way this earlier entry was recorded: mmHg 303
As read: mmHg 24
